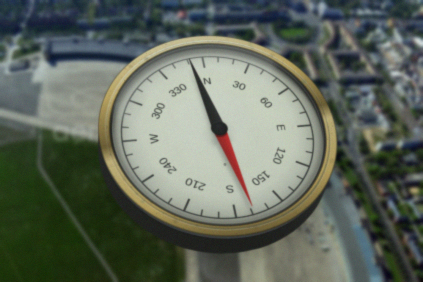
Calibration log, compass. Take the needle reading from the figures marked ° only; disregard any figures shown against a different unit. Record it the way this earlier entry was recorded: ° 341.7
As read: ° 170
